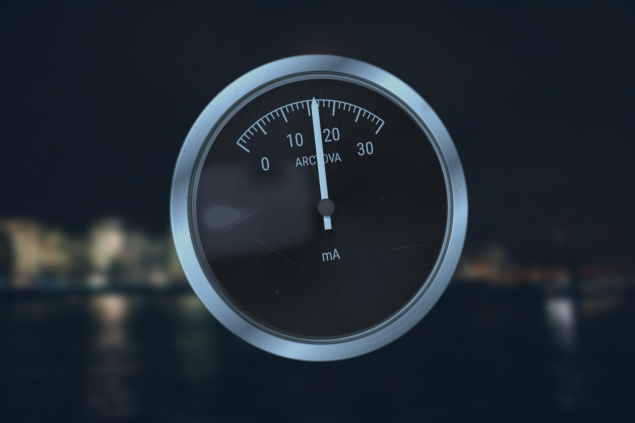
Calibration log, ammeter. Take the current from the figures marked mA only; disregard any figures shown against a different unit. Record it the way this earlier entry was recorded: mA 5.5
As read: mA 16
